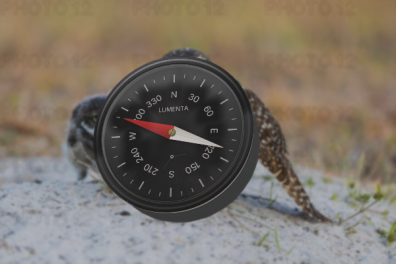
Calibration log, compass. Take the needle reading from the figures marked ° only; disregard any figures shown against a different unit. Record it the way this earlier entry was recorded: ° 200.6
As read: ° 290
